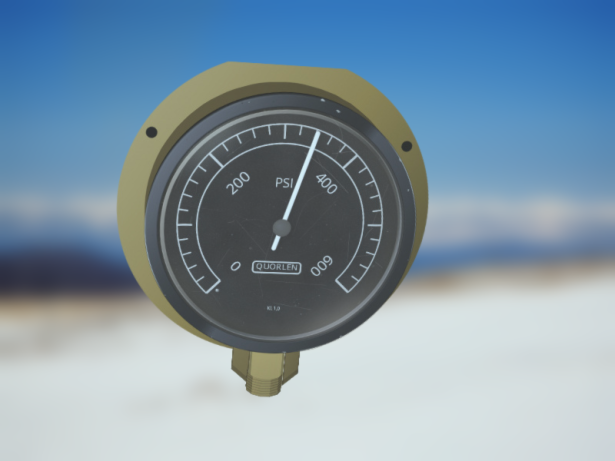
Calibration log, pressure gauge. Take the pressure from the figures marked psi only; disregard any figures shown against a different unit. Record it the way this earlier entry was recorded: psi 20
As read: psi 340
